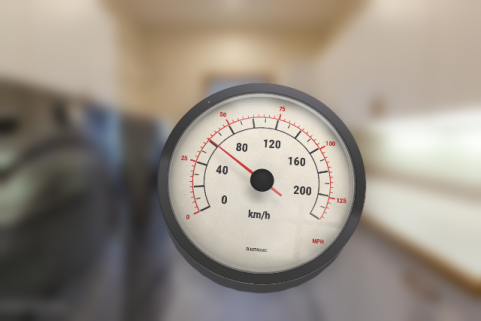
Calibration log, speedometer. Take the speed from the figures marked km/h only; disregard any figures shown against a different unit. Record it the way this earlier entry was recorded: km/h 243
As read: km/h 60
